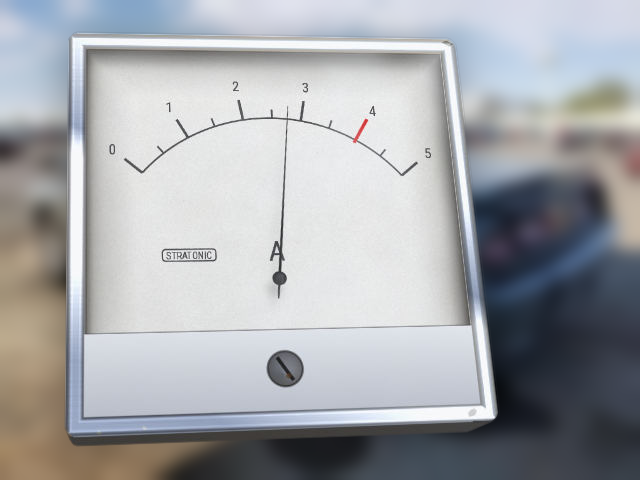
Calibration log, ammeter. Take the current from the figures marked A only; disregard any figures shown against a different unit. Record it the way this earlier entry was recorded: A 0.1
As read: A 2.75
